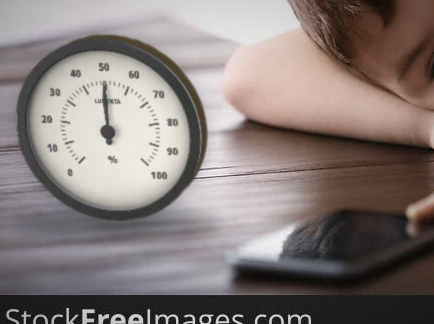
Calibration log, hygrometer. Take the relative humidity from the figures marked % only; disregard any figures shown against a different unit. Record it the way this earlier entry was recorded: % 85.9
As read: % 50
